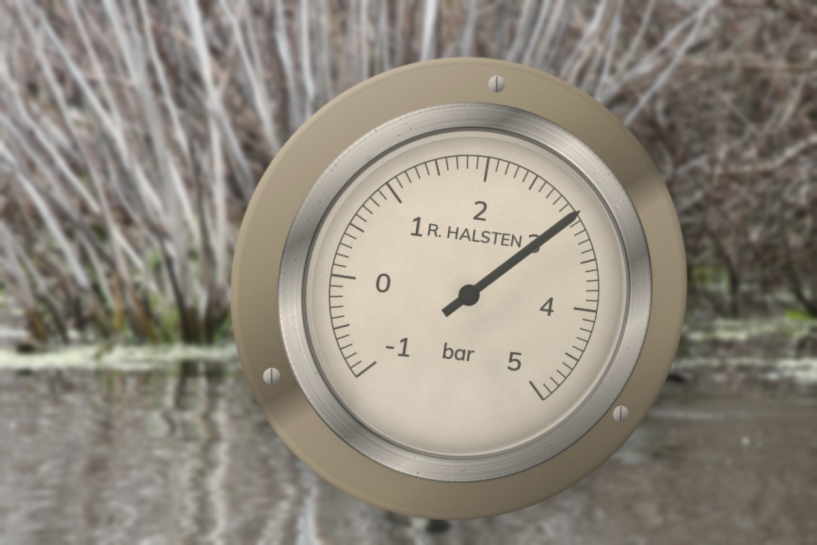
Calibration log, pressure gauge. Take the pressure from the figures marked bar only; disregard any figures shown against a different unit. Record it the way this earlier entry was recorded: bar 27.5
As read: bar 3
